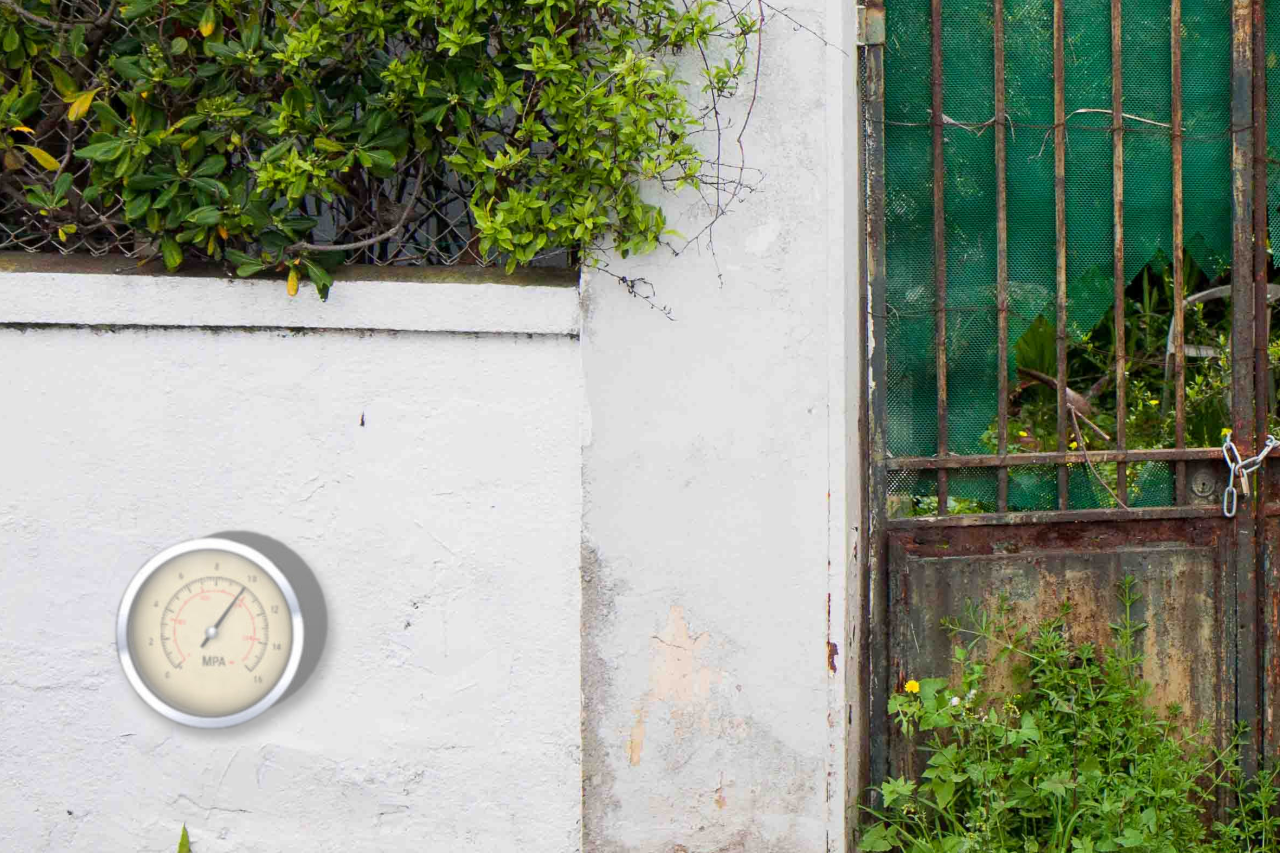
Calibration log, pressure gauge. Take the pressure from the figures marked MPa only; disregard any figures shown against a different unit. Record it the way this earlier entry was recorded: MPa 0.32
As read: MPa 10
